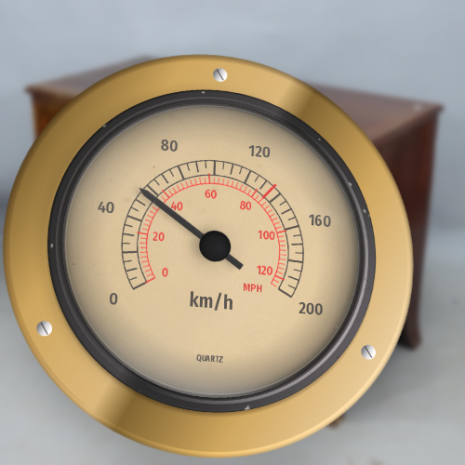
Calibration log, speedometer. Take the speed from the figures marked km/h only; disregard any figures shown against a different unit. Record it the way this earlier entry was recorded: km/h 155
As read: km/h 55
